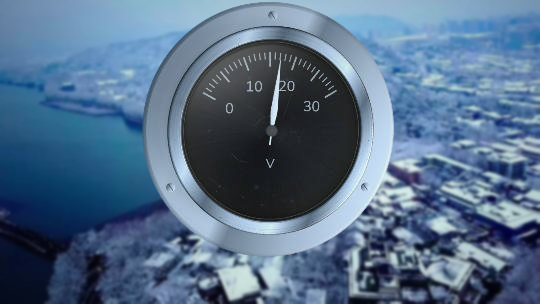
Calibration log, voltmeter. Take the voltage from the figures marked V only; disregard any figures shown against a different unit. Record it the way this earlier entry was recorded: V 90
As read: V 17
